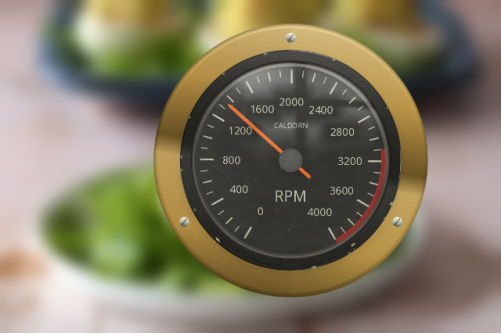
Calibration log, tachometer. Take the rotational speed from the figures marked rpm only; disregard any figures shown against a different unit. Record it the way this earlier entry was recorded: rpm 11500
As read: rpm 1350
